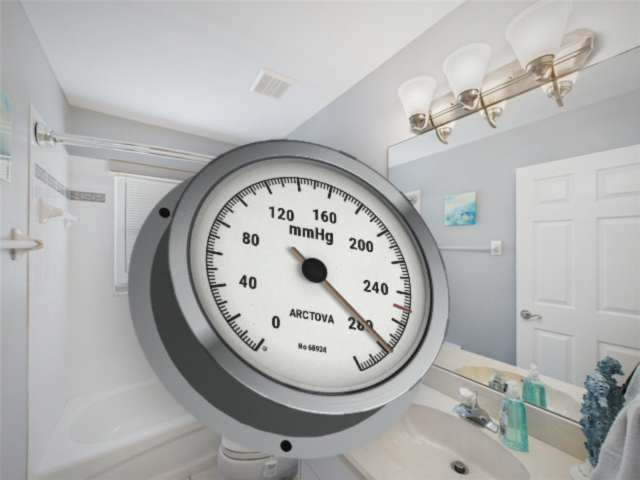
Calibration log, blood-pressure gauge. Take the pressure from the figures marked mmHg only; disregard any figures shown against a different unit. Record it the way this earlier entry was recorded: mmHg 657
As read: mmHg 280
